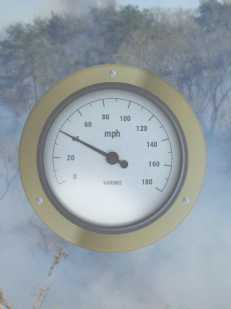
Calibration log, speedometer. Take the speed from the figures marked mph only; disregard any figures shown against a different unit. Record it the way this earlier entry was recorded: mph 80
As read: mph 40
